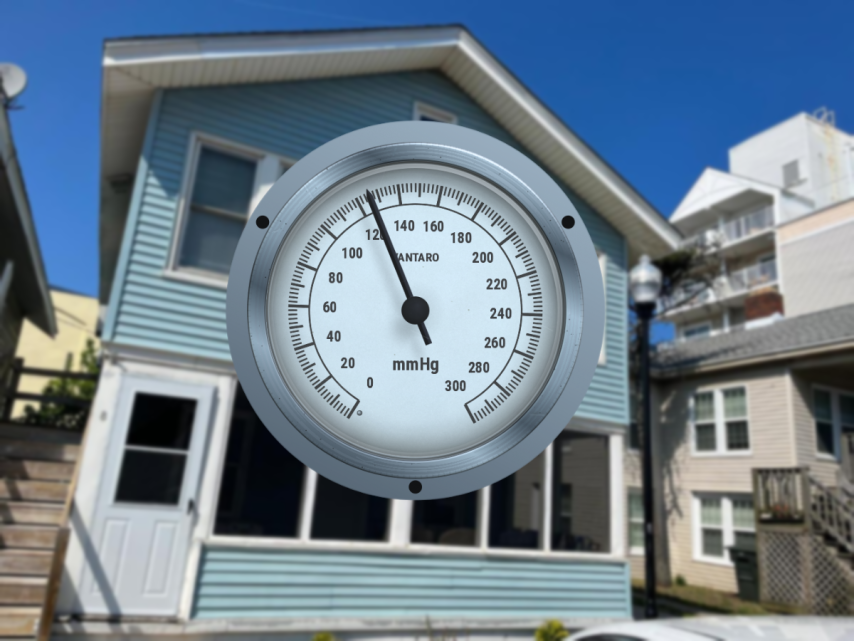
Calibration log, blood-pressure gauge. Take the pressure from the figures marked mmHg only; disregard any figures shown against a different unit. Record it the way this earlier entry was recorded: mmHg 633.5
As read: mmHg 126
